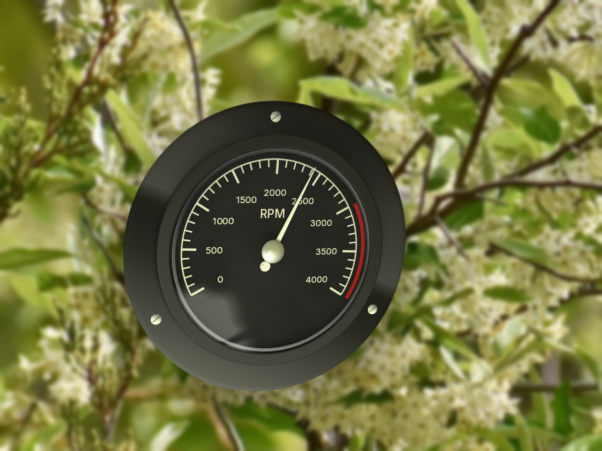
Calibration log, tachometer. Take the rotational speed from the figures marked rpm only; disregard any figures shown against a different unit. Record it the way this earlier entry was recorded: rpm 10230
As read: rpm 2400
